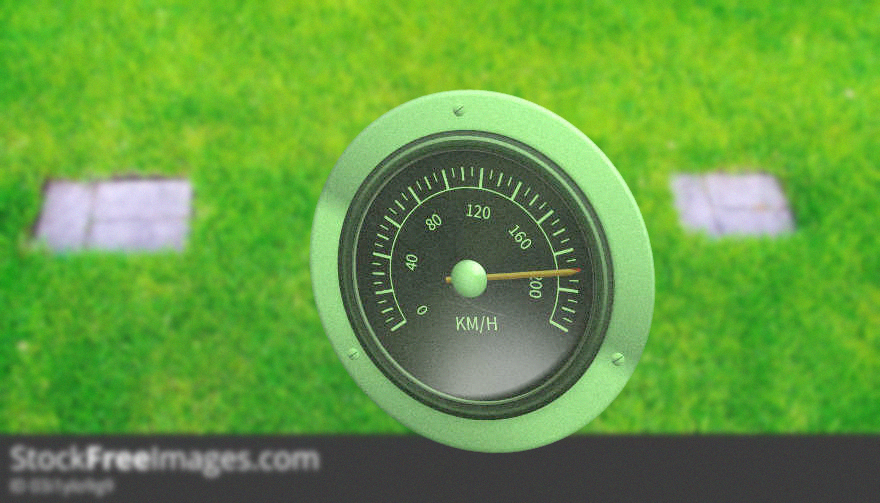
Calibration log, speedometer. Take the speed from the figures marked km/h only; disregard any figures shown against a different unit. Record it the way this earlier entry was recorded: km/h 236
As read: km/h 190
